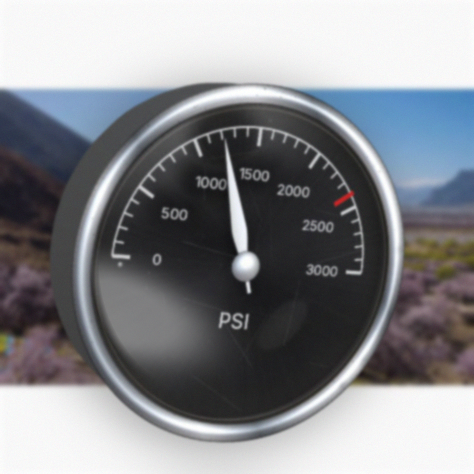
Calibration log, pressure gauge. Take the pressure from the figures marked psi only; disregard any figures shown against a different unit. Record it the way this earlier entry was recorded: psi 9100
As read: psi 1200
